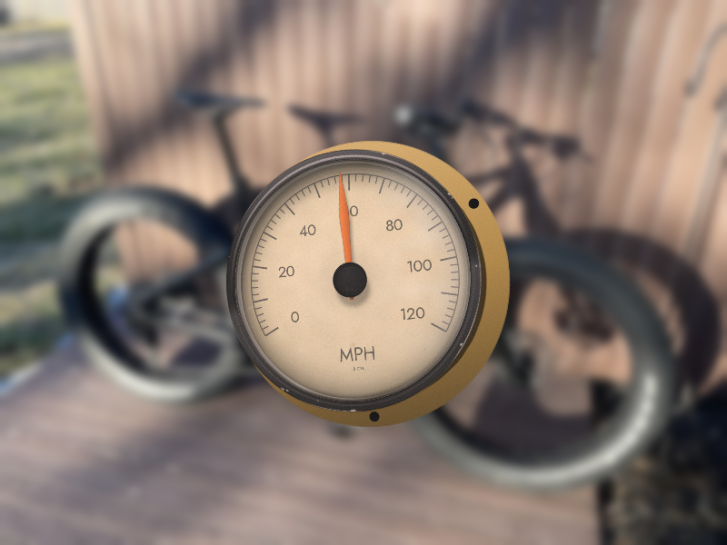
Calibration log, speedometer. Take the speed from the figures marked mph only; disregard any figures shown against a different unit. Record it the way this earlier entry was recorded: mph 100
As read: mph 58
